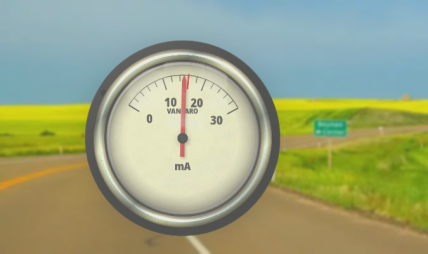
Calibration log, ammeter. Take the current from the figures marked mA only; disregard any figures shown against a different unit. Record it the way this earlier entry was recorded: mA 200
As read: mA 15
